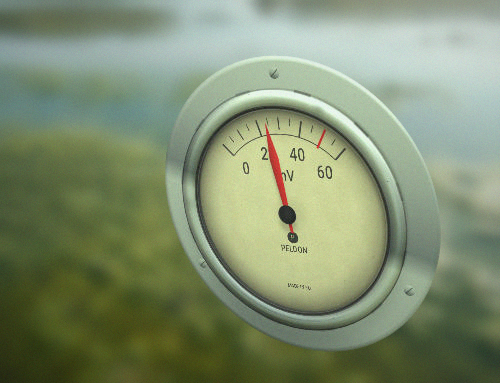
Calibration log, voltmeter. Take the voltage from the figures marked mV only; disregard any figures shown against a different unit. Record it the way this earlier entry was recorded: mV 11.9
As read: mV 25
